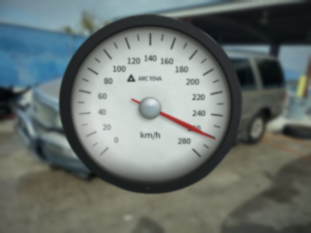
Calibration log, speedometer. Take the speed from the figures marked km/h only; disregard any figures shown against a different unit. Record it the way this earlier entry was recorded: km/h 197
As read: km/h 260
